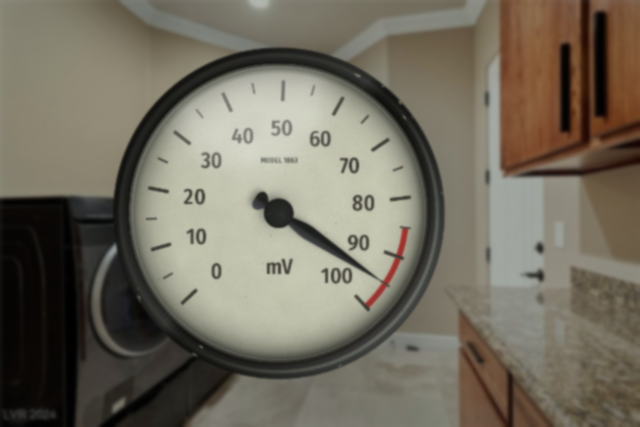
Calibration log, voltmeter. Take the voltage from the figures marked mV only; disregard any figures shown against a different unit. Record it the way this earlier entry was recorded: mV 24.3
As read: mV 95
